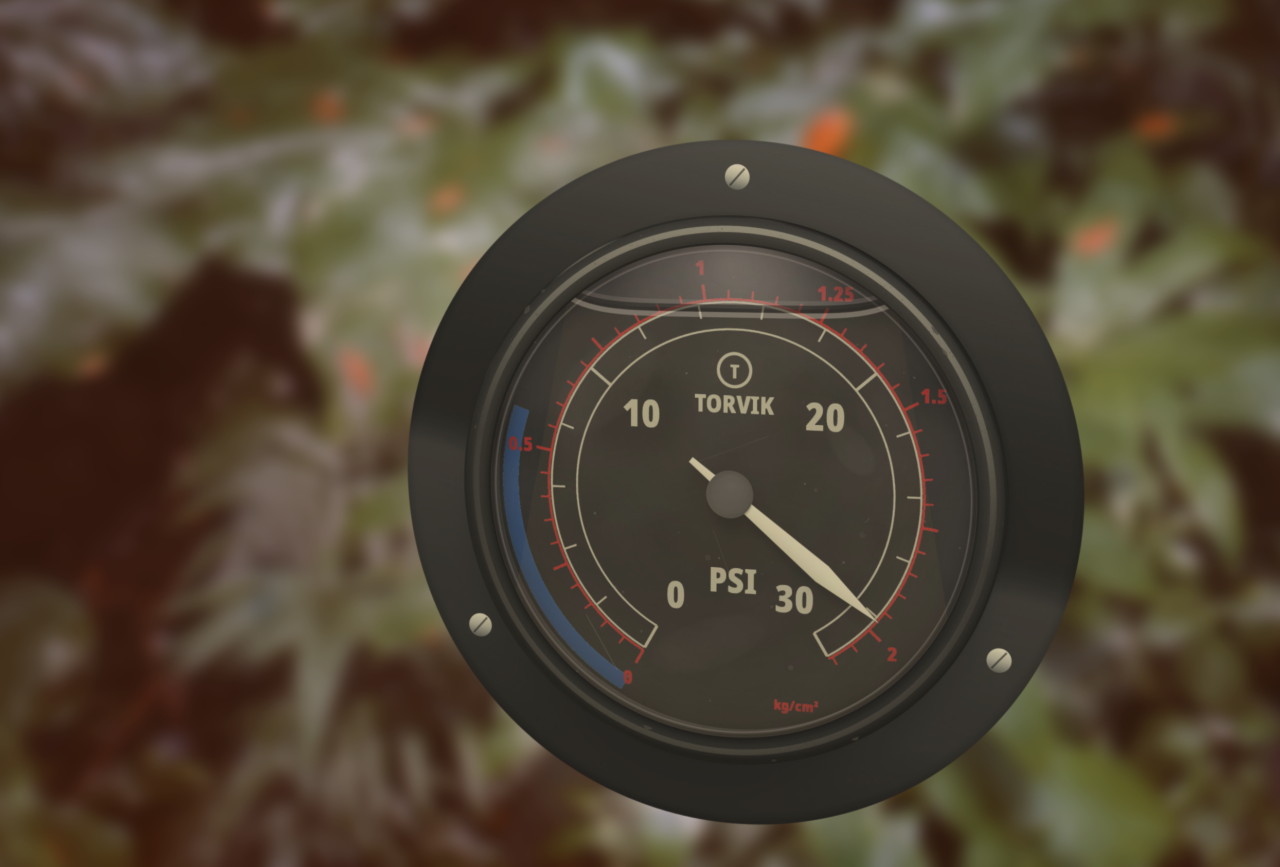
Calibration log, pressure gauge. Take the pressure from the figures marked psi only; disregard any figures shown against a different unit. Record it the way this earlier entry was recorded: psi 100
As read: psi 28
